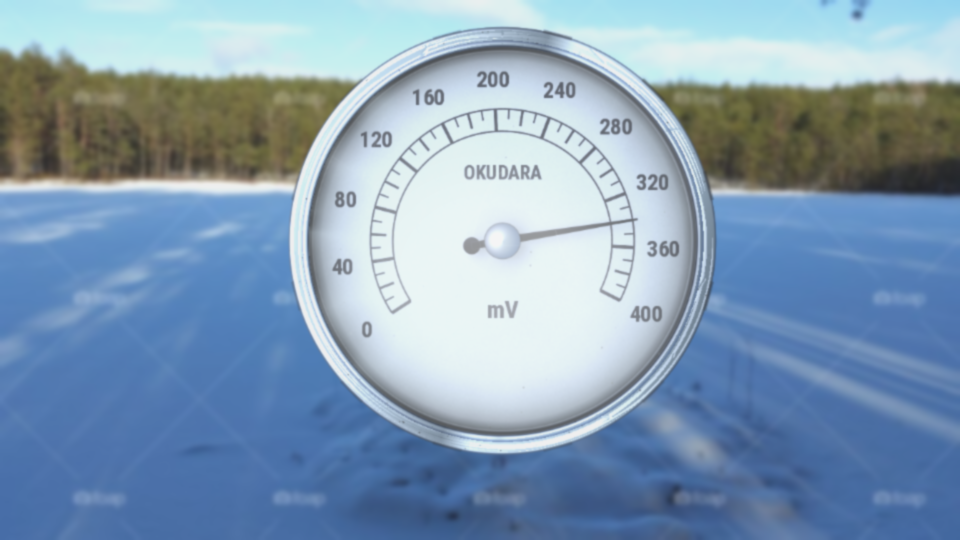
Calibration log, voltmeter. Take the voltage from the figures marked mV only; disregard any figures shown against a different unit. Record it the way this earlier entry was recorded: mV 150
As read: mV 340
